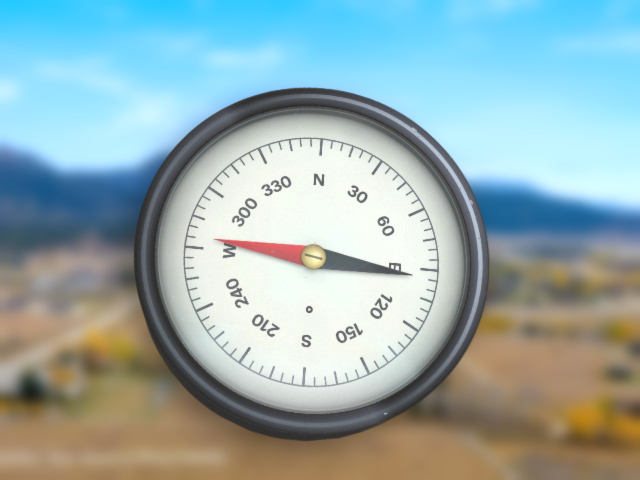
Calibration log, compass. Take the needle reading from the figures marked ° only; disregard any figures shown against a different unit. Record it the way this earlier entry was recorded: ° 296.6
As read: ° 275
